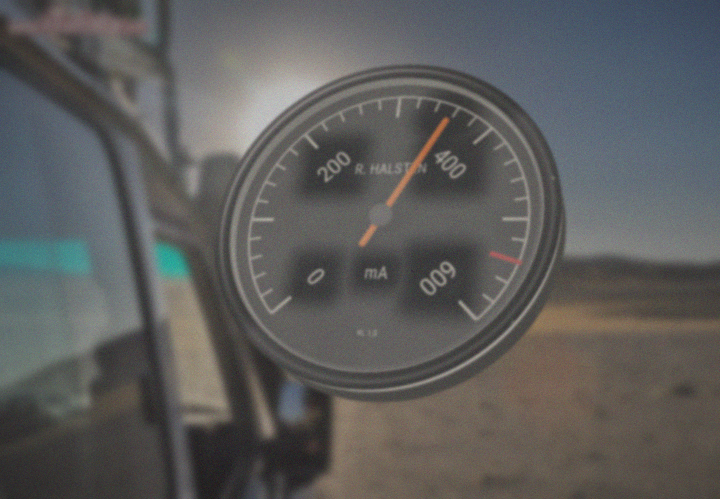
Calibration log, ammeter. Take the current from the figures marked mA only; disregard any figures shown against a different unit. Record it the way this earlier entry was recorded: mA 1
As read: mA 360
